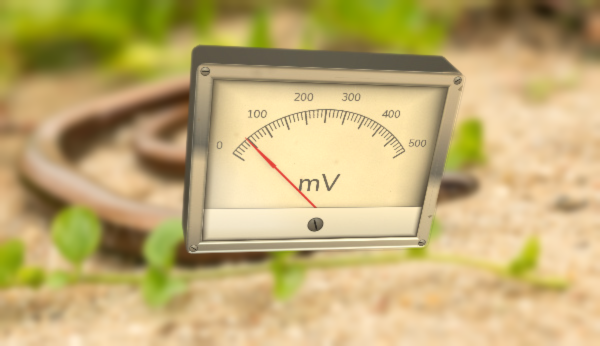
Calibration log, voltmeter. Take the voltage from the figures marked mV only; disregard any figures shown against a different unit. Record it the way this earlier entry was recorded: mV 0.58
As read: mV 50
